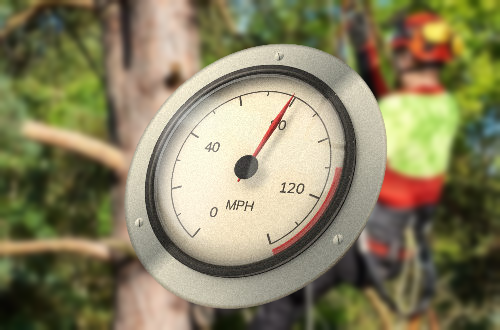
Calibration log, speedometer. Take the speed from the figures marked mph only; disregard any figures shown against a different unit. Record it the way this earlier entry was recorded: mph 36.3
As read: mph 80
